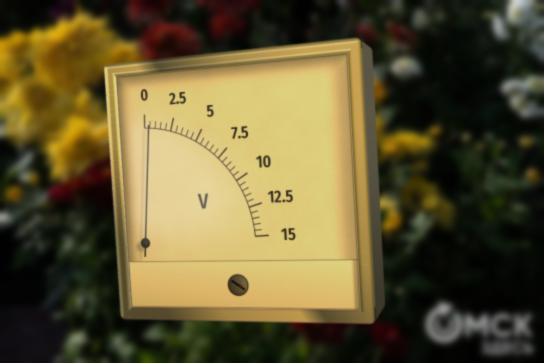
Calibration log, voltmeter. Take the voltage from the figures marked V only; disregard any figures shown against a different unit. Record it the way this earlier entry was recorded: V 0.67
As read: V 0.5
